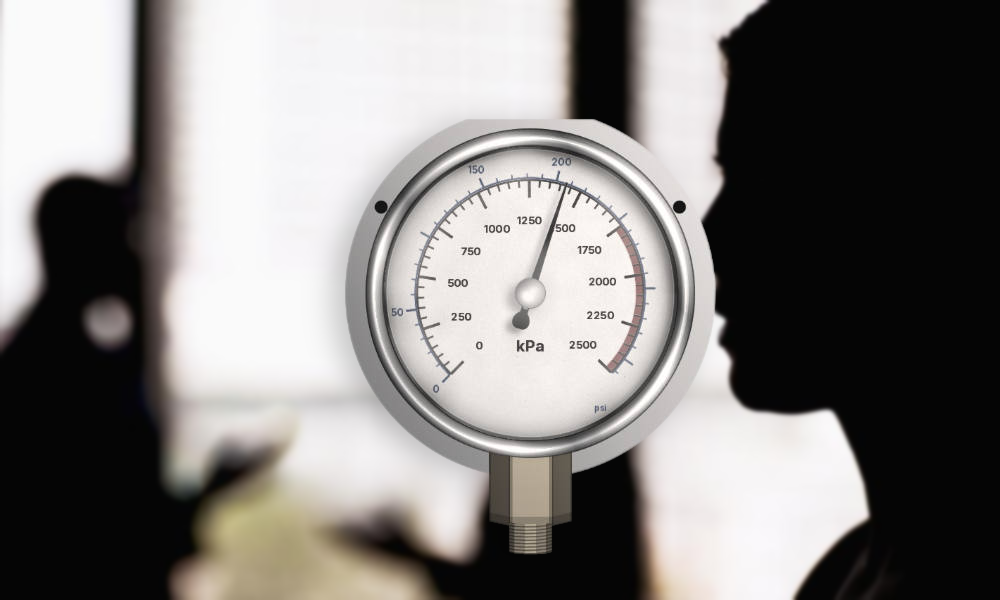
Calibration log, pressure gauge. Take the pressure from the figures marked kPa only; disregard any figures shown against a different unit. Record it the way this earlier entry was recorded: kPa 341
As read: kPa 1425
